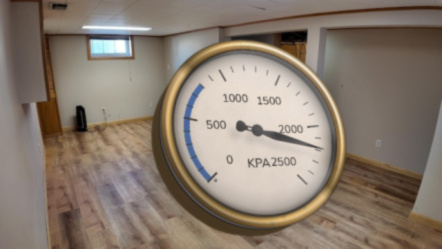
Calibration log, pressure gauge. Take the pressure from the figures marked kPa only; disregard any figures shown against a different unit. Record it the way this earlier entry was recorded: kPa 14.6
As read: kPa 2200
